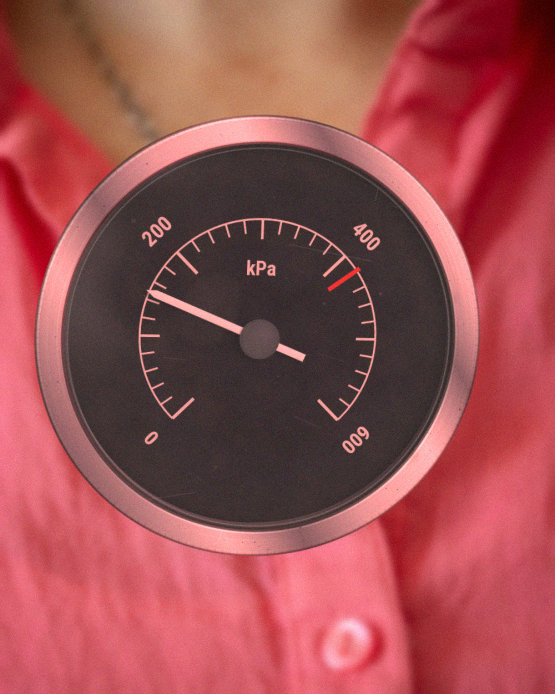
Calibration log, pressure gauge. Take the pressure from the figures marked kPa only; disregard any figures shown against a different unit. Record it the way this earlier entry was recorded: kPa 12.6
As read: kPa 150
